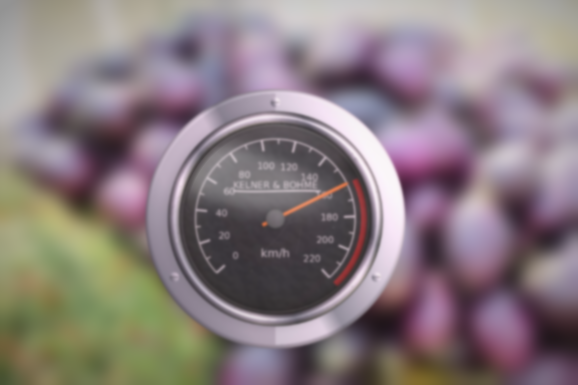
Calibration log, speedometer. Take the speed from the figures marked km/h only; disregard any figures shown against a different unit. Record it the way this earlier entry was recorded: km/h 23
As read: km/h 160
